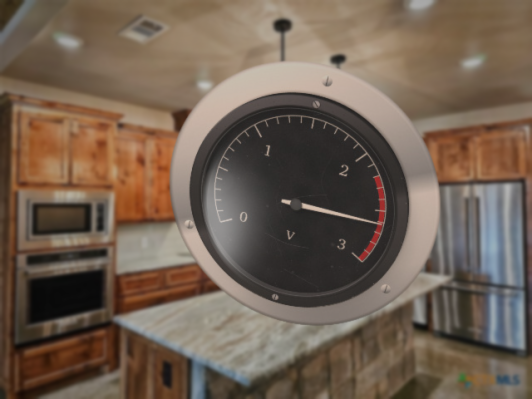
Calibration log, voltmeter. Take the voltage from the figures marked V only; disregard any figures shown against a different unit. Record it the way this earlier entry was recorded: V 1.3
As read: V 2.6
